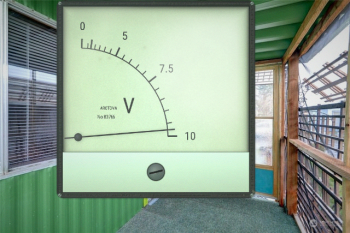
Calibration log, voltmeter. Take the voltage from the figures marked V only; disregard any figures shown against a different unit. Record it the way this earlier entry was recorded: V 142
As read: V 9.75
